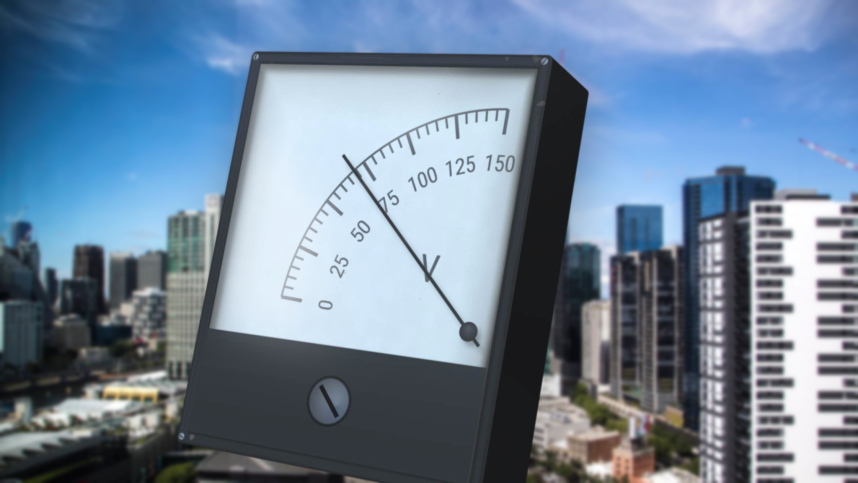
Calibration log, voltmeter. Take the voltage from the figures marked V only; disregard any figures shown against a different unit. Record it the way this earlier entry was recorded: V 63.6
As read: V 70
